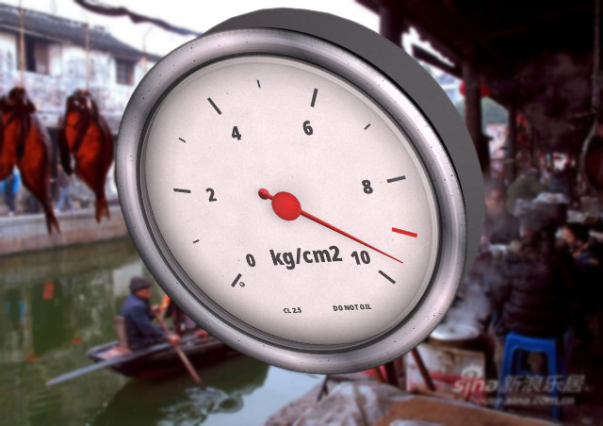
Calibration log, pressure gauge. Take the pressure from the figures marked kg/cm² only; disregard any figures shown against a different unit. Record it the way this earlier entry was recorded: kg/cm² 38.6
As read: kg/cm² 9.5
